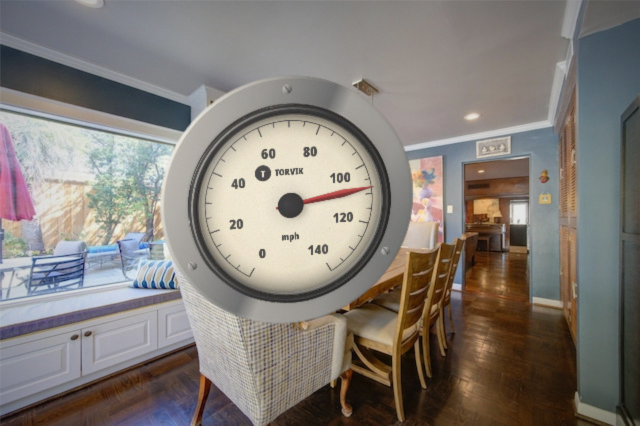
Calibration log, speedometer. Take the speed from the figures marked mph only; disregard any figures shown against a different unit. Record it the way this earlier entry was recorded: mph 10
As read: mph 107.5
